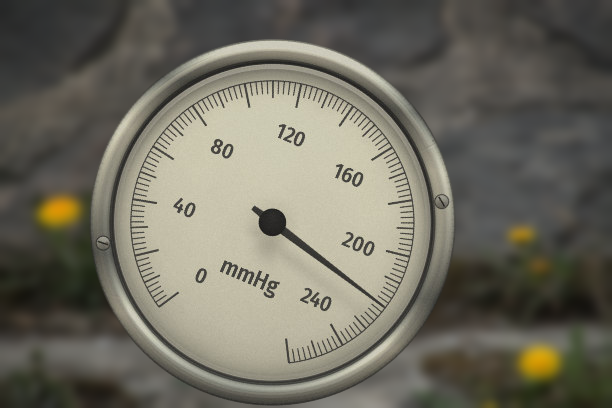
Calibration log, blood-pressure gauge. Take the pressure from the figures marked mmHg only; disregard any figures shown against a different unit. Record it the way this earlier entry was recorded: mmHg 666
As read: mmHg 220
